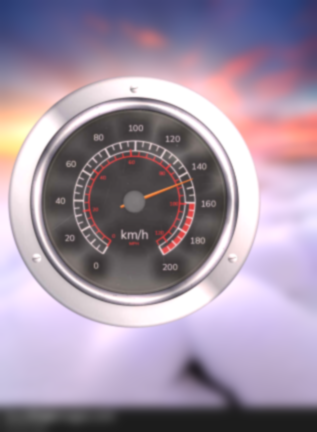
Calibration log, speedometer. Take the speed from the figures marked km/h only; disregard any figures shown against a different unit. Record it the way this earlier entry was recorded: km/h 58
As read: km/h 145
